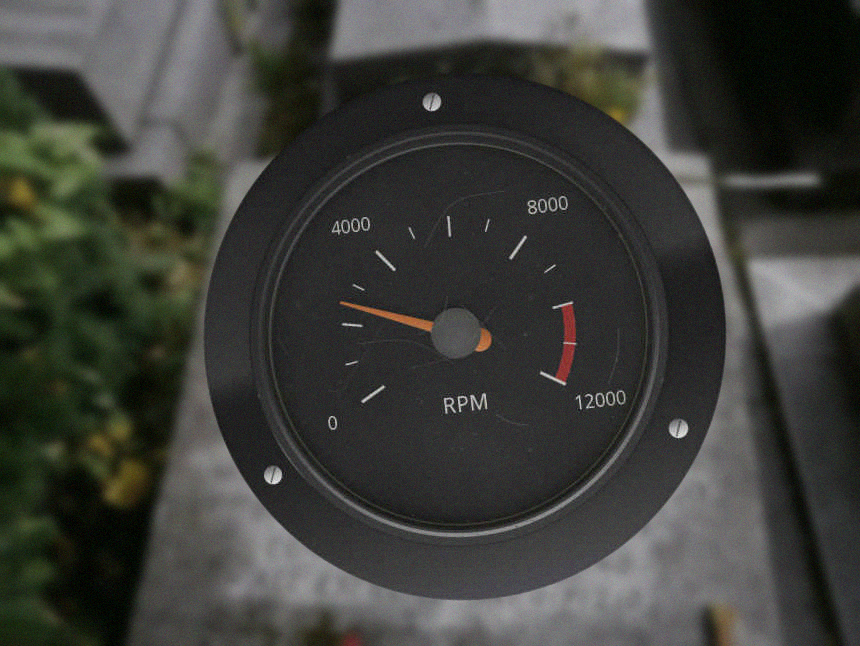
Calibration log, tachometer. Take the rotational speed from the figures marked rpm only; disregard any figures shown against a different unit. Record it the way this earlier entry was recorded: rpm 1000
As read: rpm 2500
